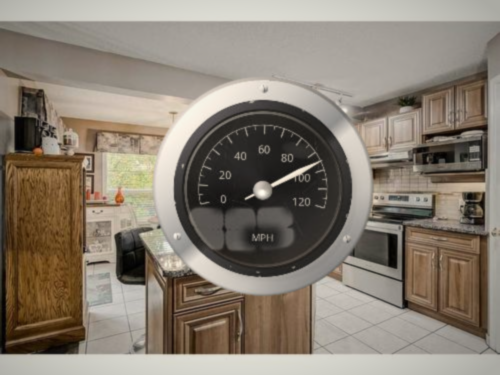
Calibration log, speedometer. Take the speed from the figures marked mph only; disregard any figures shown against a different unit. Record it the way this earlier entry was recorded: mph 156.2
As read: mph 95
